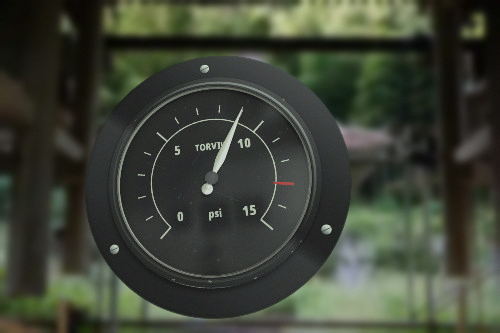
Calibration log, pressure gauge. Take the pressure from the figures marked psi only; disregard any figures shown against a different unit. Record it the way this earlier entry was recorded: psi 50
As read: psi 9
